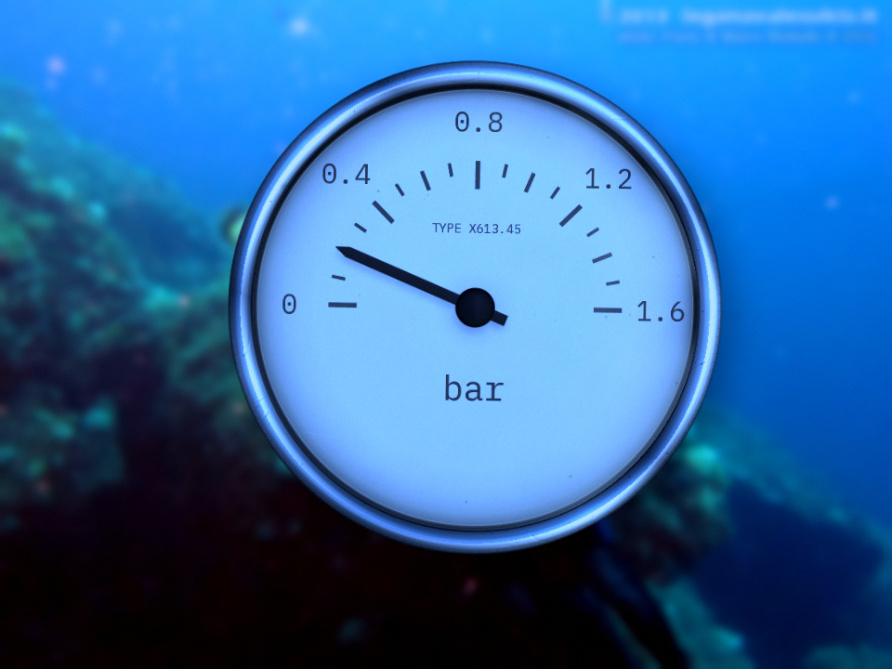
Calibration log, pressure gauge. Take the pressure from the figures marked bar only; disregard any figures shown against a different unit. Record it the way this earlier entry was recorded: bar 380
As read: bar 0.2
